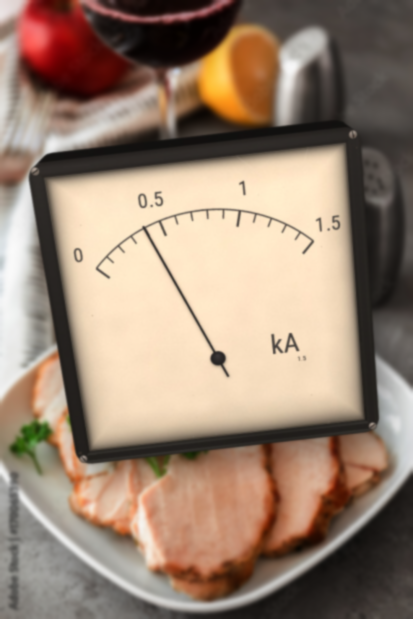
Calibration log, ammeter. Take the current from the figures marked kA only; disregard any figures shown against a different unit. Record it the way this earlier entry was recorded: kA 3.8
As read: kA 0.4
